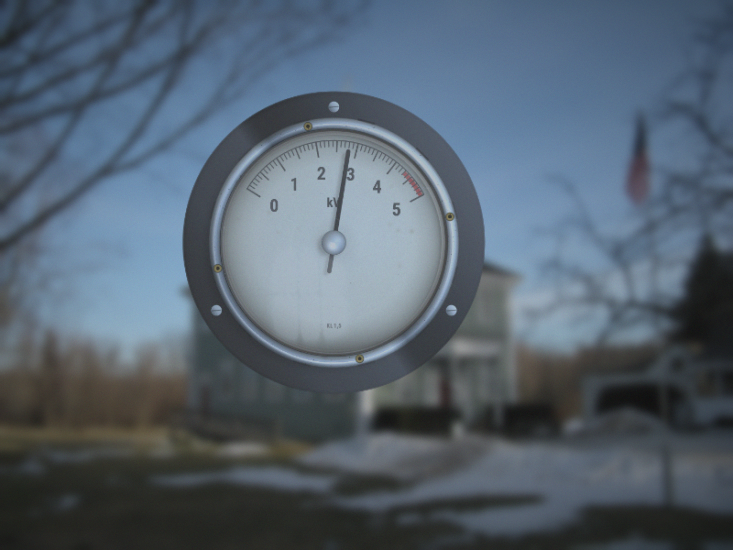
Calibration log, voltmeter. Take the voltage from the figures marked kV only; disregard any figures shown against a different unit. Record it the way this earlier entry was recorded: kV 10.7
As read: kV 2.8
